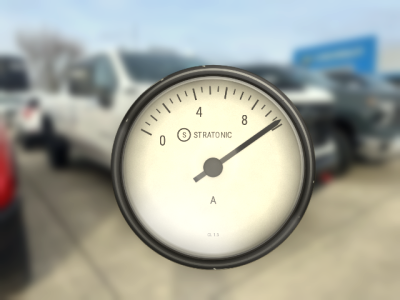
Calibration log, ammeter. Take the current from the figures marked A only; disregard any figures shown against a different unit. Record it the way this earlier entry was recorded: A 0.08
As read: A 9.75
